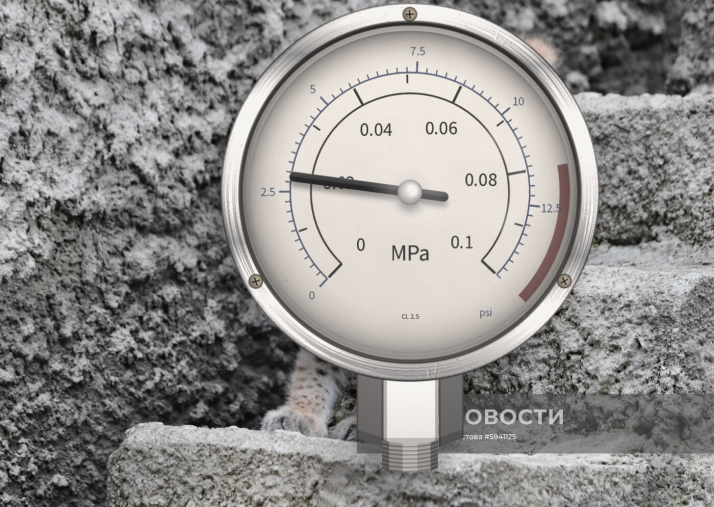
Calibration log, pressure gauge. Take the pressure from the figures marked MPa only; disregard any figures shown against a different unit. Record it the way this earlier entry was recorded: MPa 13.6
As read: MPa 0.02
